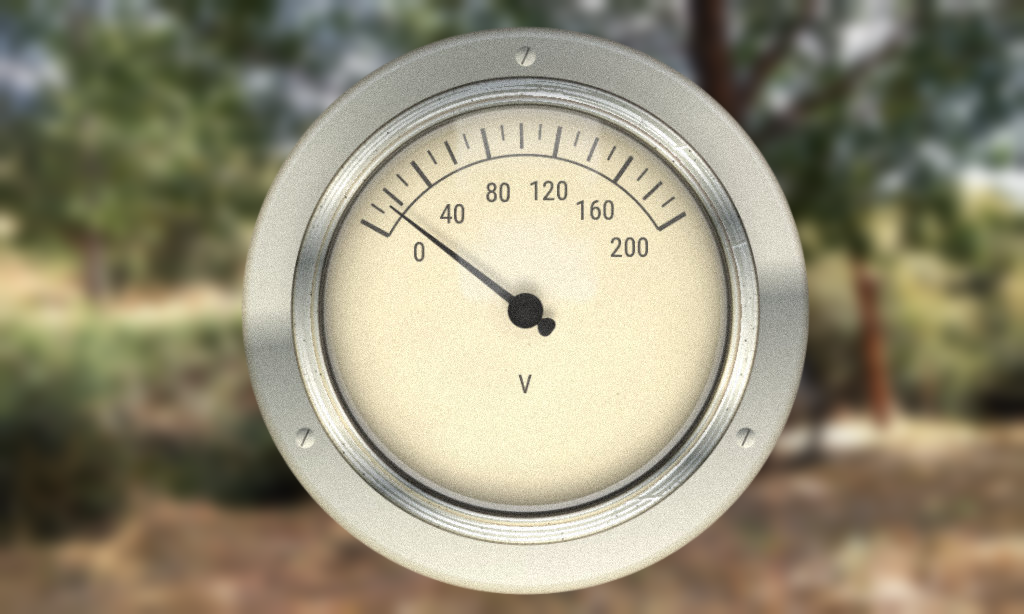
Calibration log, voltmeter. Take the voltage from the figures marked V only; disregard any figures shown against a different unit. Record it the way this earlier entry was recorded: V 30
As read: V 15
